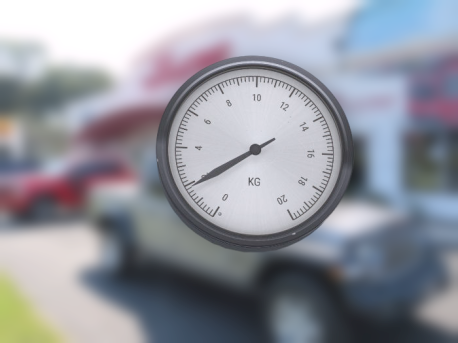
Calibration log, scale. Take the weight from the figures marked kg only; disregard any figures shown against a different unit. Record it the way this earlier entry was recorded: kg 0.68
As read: kg 1.8
